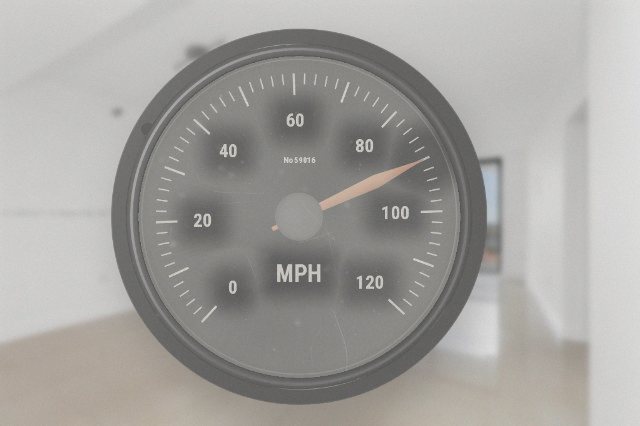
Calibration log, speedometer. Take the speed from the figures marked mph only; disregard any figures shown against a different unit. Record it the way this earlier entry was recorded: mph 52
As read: mph 90
